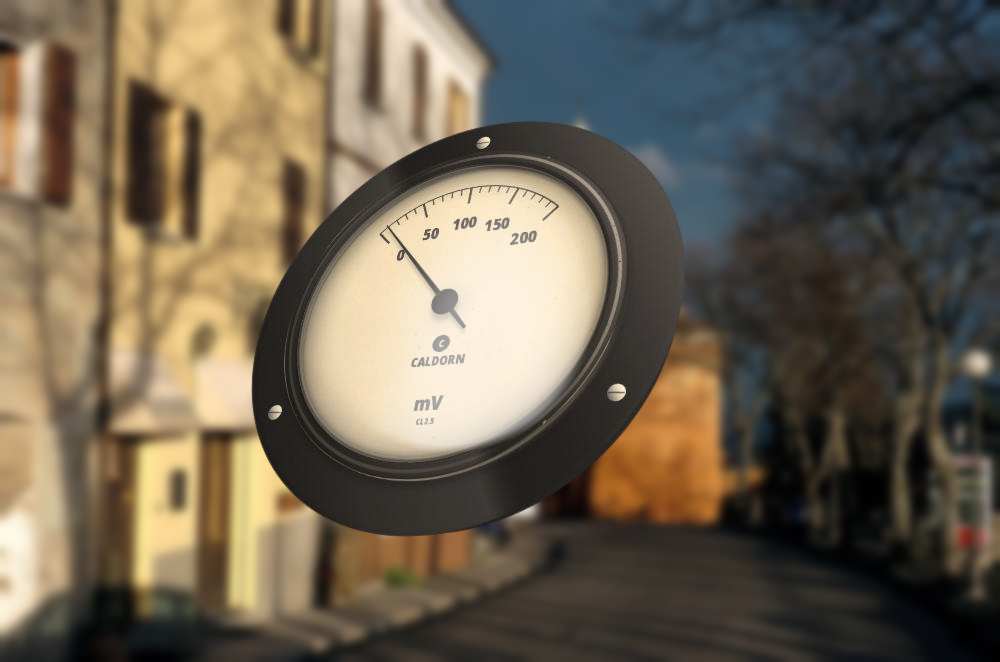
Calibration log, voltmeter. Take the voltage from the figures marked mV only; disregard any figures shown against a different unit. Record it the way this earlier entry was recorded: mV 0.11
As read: mV 10
